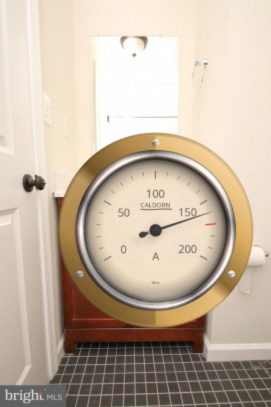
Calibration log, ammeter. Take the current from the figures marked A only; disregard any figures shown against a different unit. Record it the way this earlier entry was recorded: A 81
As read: A 160
